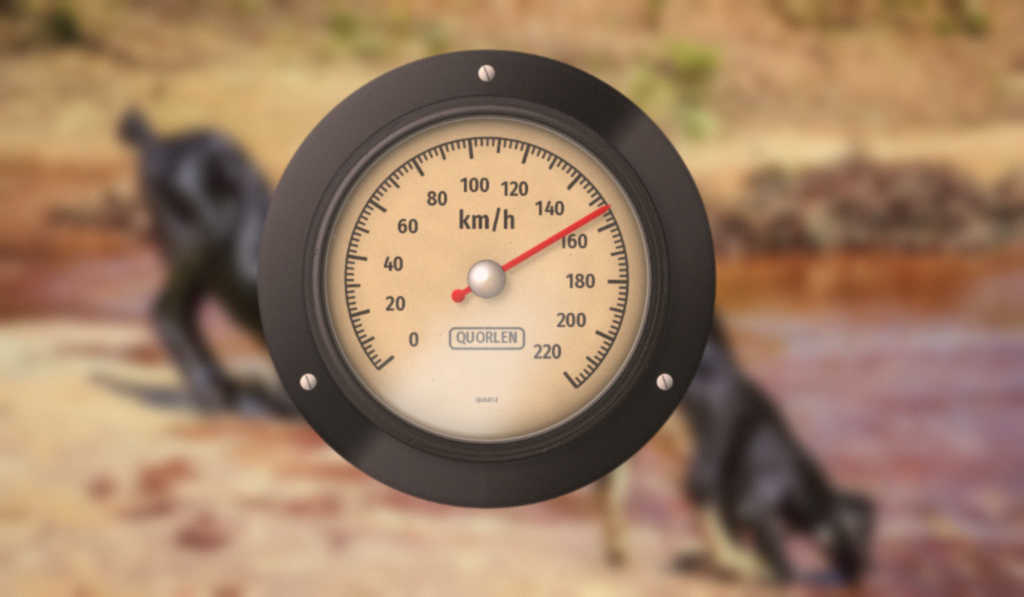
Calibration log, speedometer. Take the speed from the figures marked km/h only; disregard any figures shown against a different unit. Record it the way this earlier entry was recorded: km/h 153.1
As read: km/h 154
